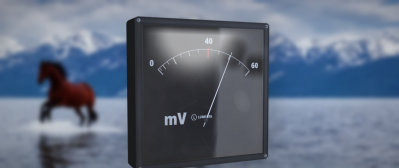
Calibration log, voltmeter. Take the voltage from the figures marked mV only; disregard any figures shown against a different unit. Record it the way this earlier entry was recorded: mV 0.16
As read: mV 50
